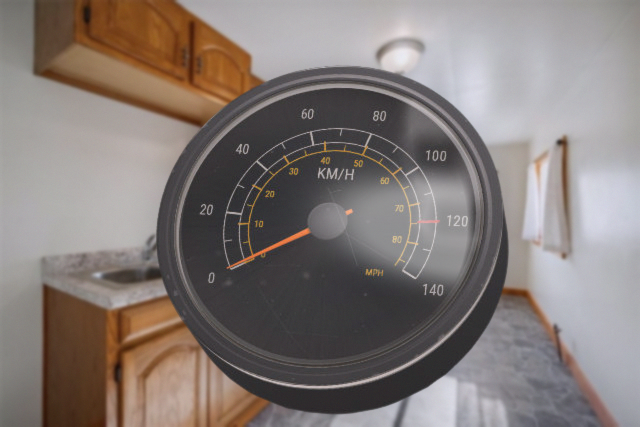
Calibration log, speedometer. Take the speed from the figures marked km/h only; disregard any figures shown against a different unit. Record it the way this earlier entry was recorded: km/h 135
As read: km/h 0
